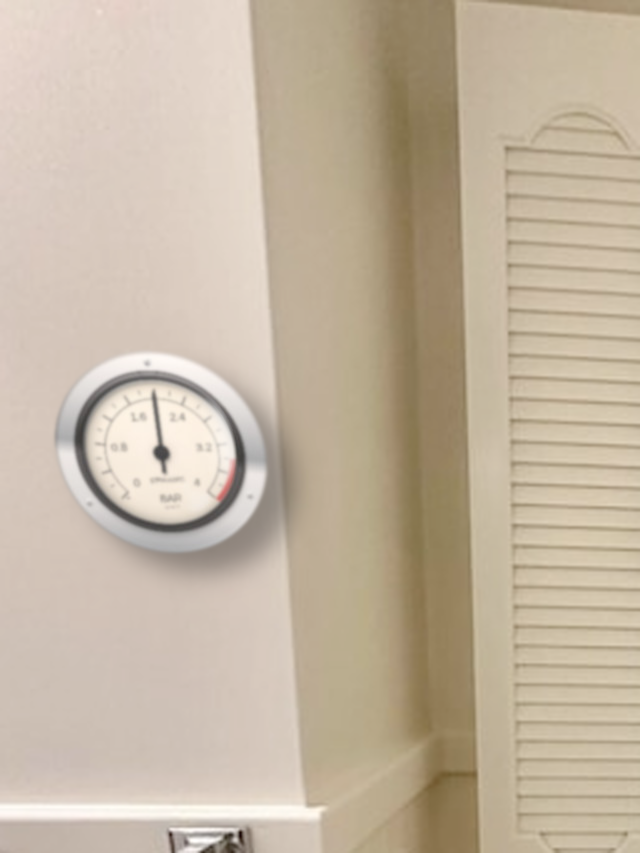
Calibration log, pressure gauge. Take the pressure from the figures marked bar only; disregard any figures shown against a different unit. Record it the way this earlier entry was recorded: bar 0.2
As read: bar 2
